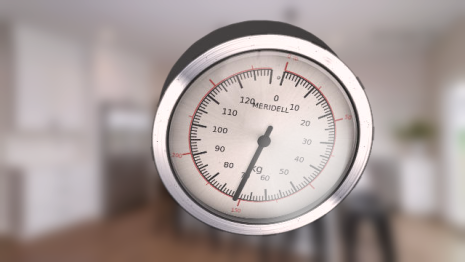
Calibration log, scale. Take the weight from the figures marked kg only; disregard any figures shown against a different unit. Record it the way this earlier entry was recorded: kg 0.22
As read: kg 70
